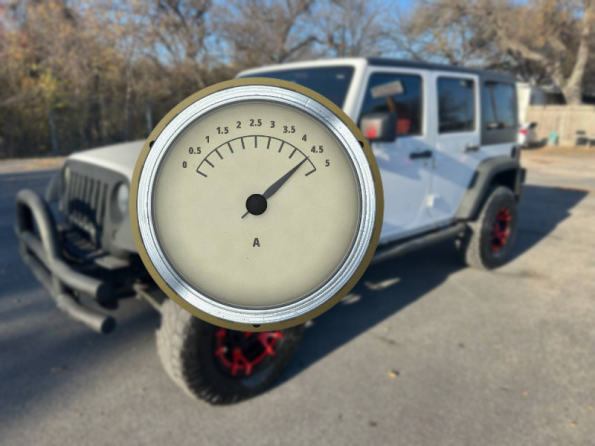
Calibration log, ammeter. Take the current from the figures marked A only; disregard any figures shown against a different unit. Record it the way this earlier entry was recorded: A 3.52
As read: A 4.5
